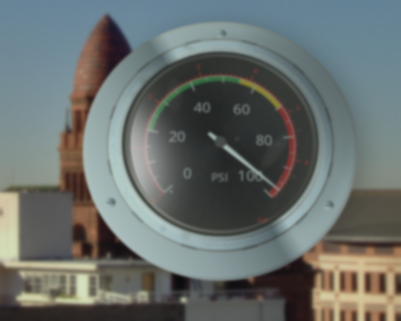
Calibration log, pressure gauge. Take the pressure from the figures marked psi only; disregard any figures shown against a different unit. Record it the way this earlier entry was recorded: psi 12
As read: psi 97.5
